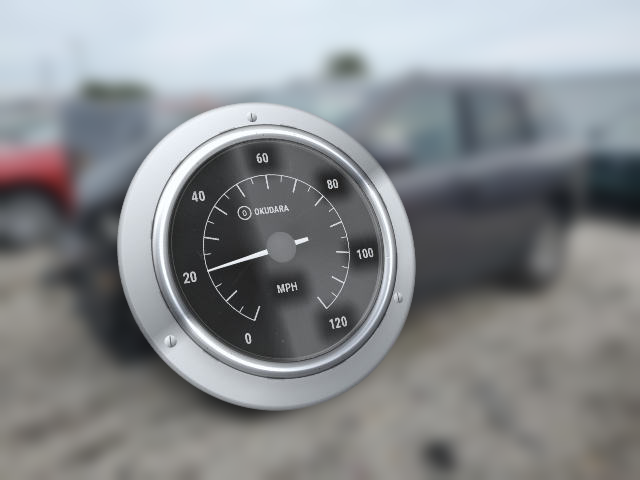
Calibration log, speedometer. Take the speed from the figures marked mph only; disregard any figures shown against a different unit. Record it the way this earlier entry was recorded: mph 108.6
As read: mph 20
